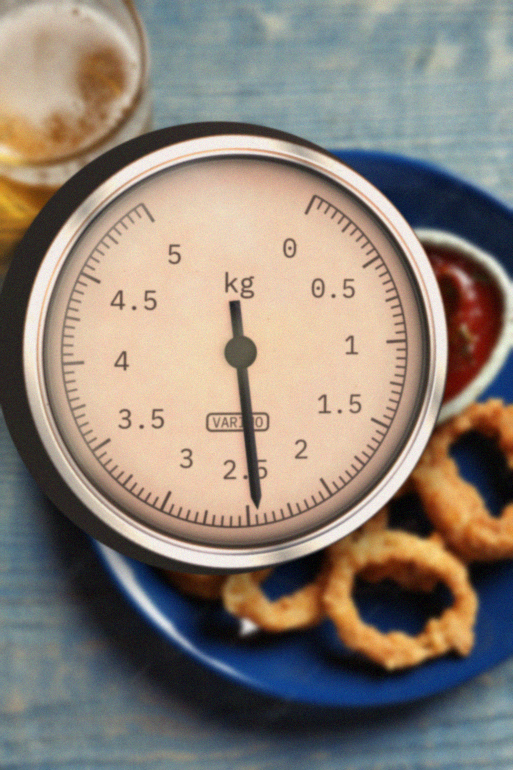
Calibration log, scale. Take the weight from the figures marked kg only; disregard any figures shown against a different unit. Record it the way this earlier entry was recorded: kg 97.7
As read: kg 2.45
